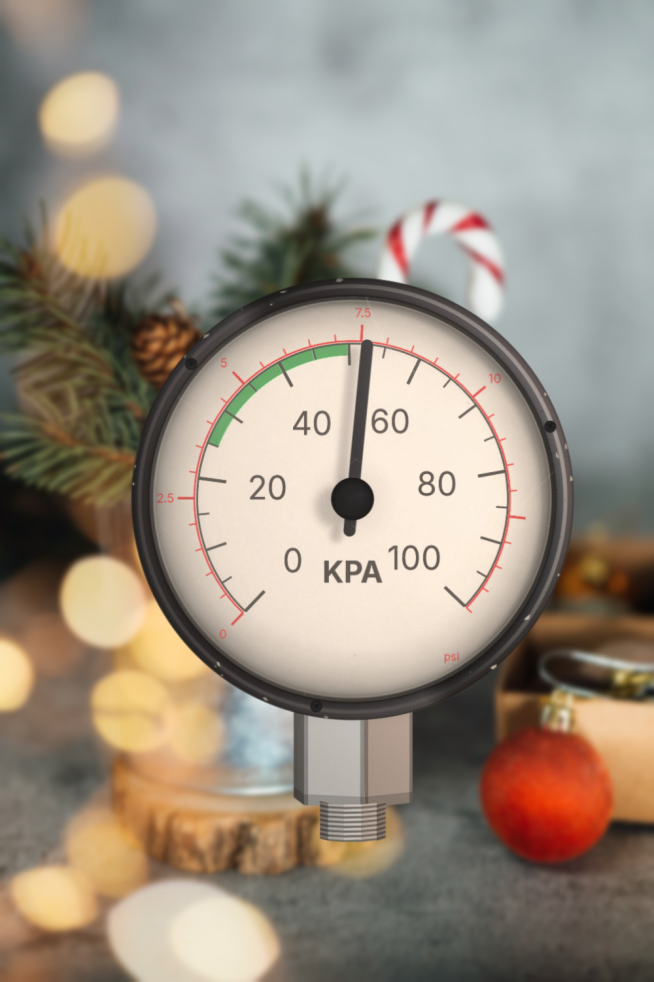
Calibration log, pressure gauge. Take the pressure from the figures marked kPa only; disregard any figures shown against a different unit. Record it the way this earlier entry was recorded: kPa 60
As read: kPa 52.5
